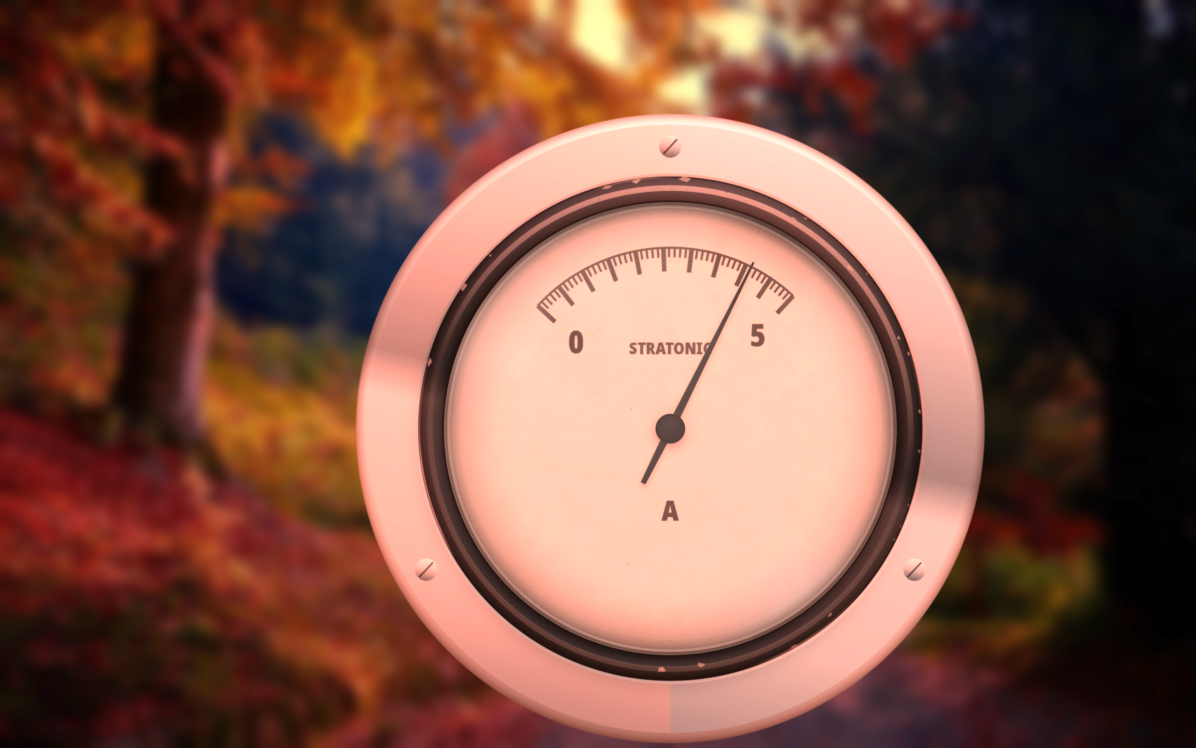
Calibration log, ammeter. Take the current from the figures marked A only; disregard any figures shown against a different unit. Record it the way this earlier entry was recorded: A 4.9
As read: A 4.1
